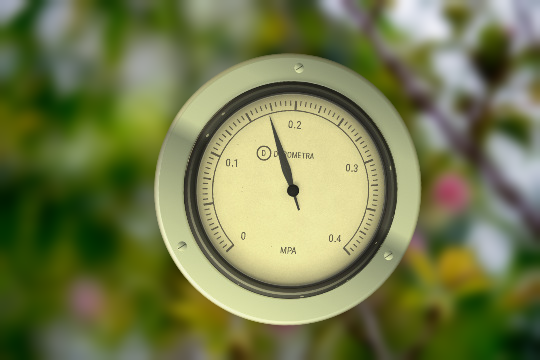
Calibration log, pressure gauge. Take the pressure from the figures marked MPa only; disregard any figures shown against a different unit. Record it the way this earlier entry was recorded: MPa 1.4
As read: MPa 0.17
